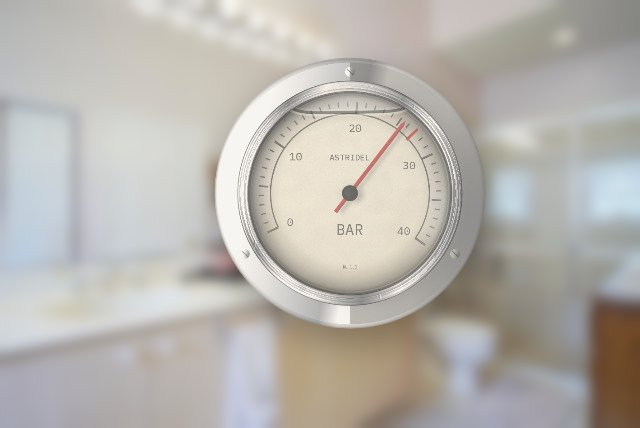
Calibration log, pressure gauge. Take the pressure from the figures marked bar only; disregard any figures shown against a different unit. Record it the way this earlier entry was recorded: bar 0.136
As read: bar 25.5
